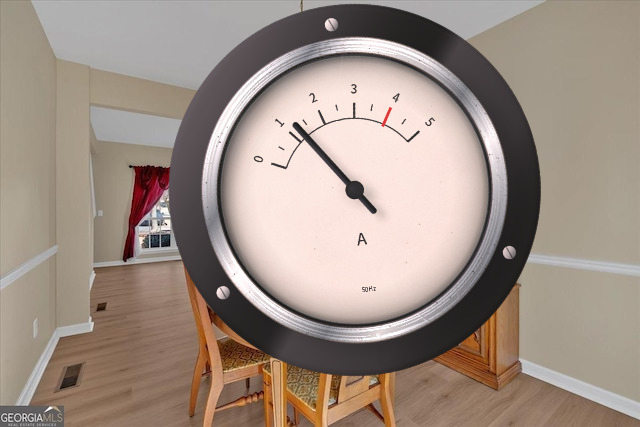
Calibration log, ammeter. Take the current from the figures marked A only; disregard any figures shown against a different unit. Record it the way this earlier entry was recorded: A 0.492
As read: A 1.25
